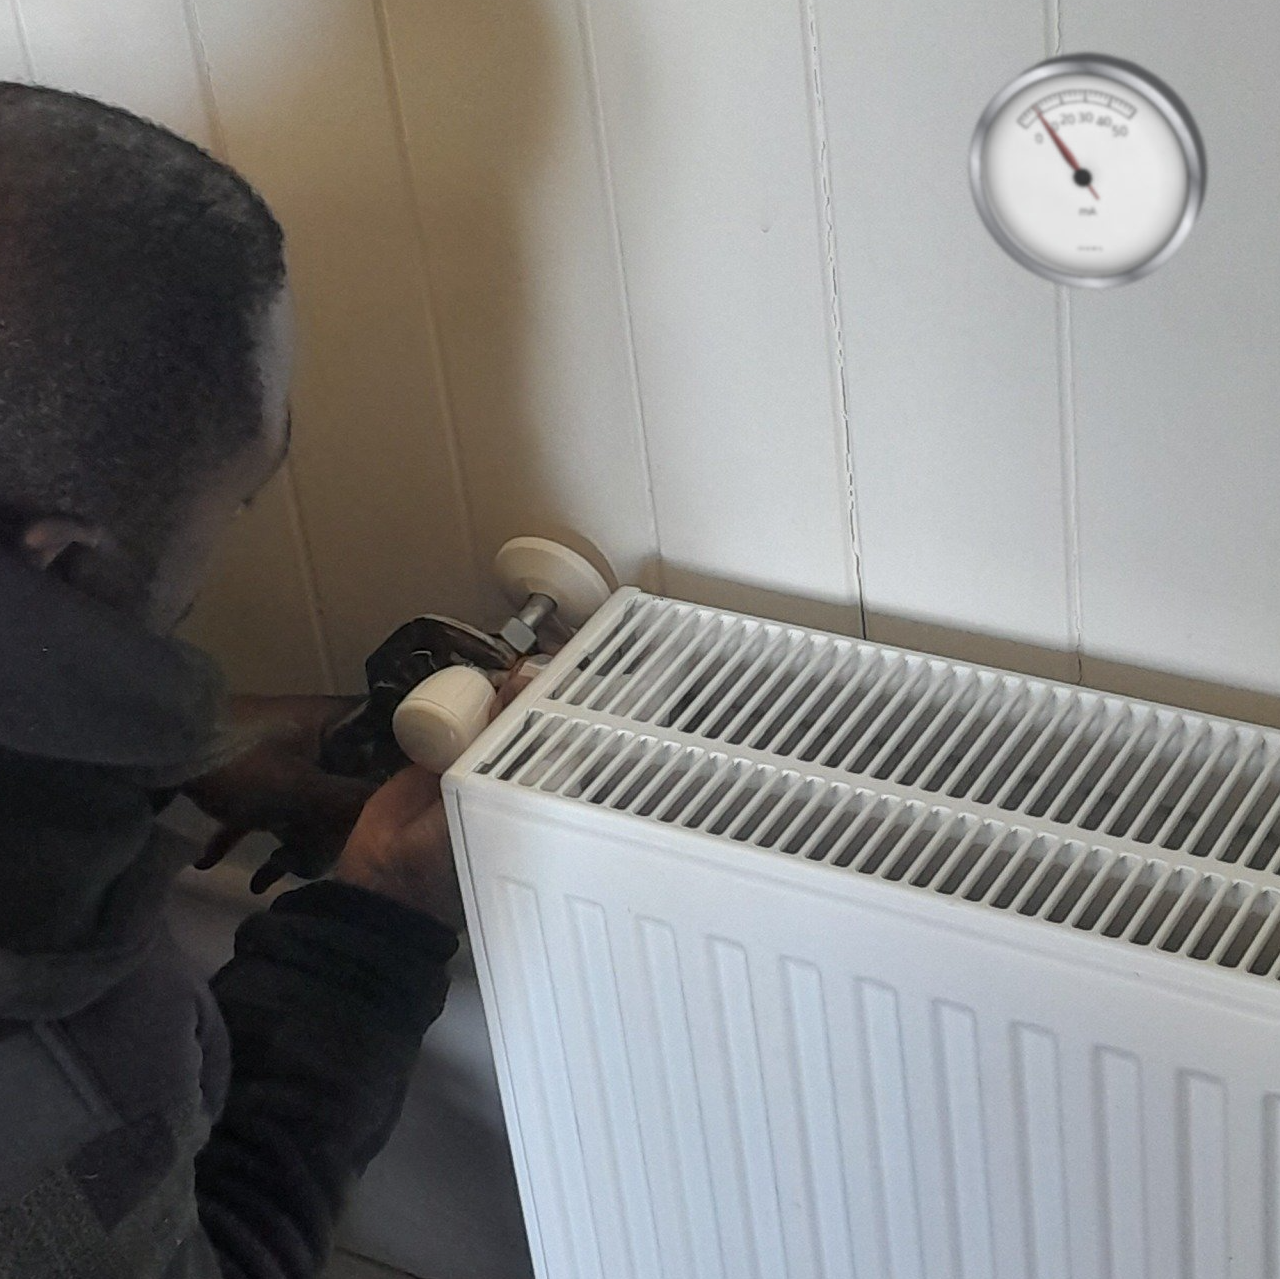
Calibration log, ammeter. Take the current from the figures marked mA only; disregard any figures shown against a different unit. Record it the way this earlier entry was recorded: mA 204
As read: mA 10
